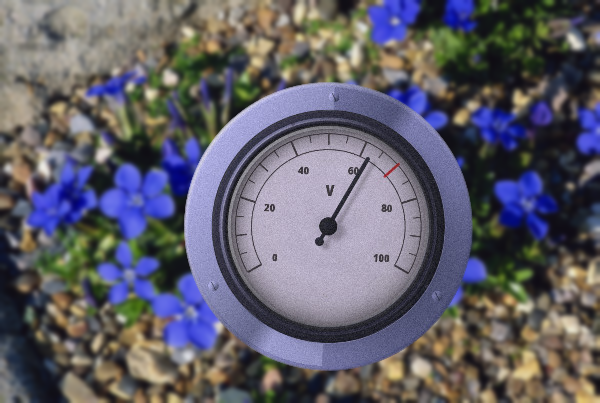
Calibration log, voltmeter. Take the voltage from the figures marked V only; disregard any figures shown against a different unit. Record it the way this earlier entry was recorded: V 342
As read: V 62.5
